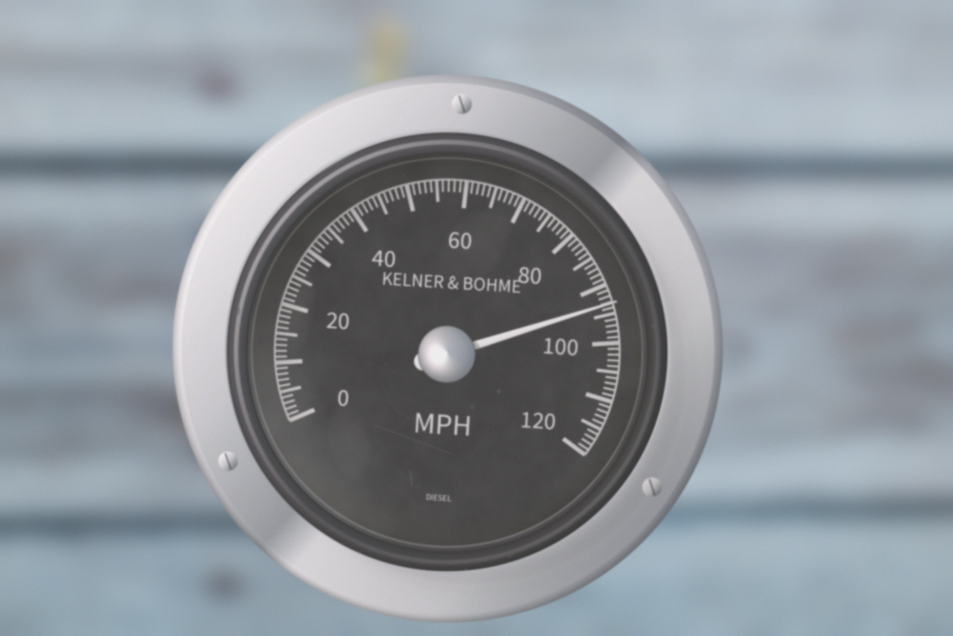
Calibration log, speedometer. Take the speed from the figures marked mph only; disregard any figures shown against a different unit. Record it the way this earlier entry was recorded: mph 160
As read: mph 93
